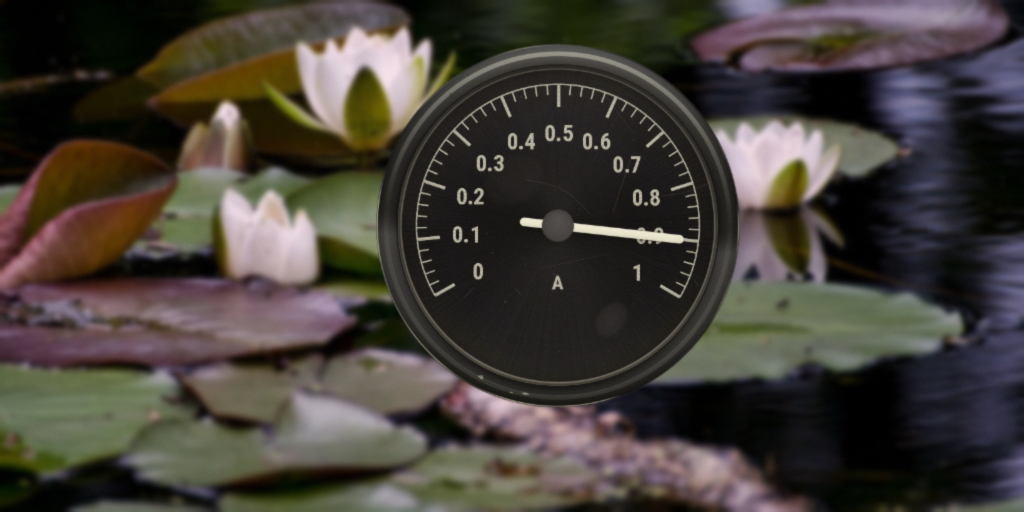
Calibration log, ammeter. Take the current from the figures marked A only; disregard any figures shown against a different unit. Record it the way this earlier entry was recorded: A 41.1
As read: A 0.9
